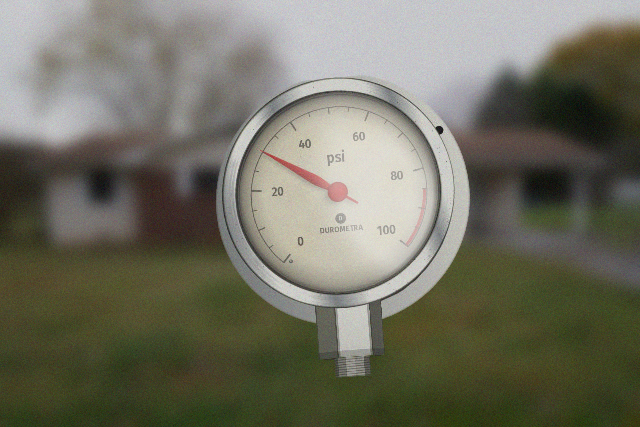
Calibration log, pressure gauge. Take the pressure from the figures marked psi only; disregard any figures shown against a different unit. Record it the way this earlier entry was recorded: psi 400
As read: psi 30
